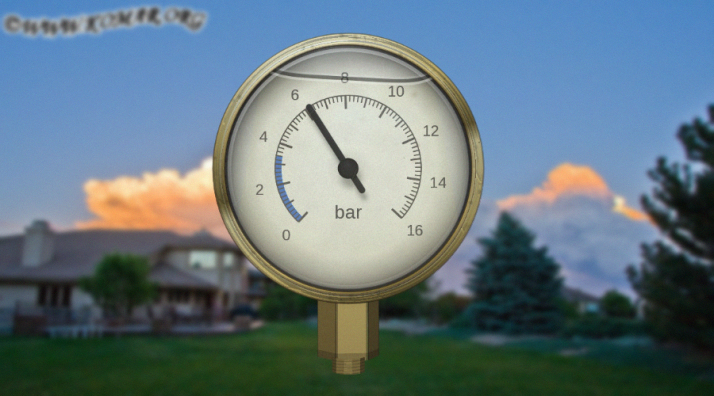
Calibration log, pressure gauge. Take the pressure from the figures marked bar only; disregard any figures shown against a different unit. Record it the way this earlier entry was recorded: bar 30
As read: bar 6.2
